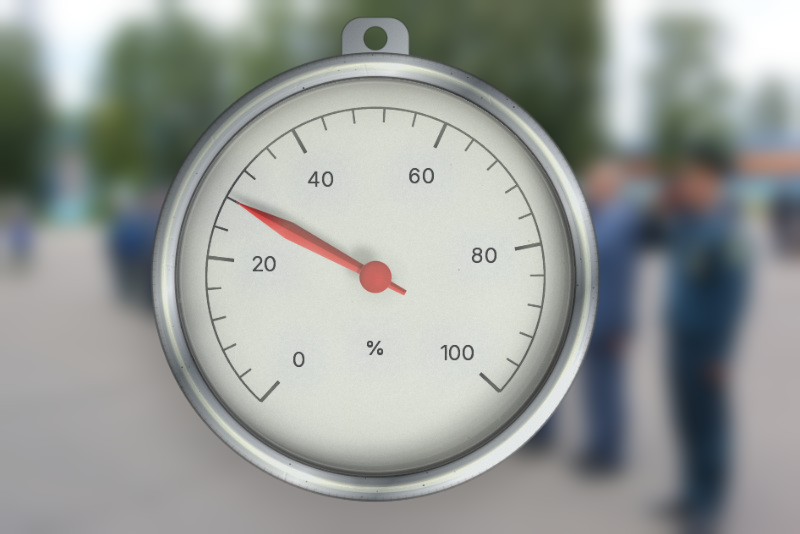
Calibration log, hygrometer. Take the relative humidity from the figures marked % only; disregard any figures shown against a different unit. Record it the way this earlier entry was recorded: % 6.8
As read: % 28
